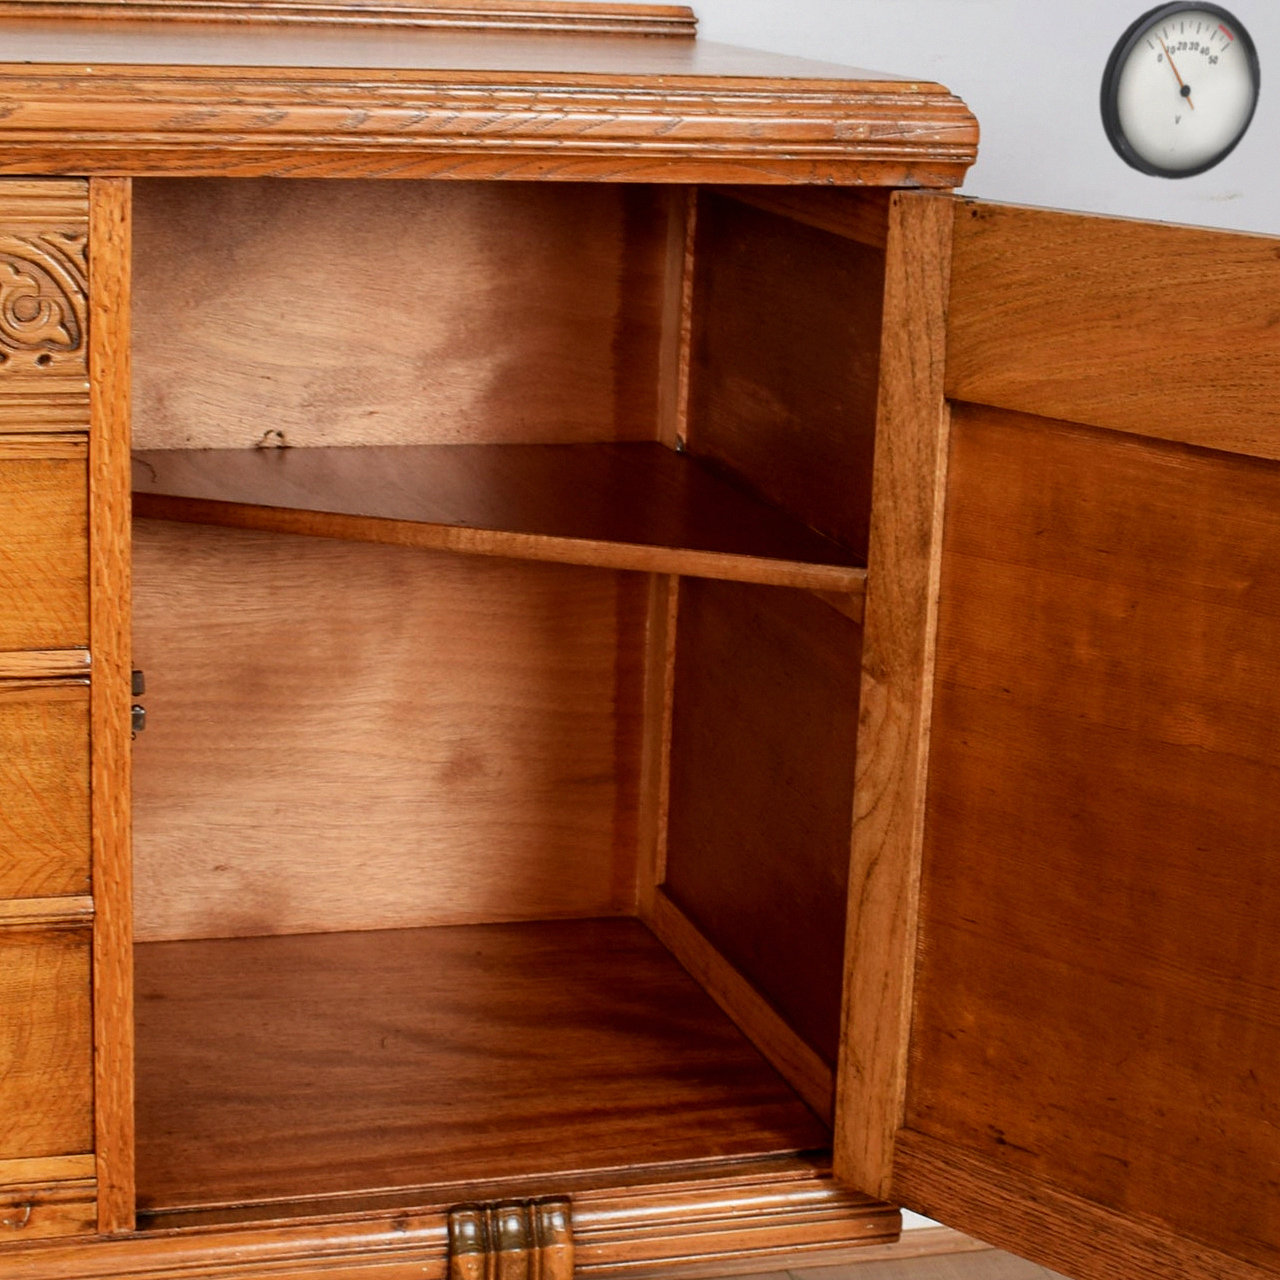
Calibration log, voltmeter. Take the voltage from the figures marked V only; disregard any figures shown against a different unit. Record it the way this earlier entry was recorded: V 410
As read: V 5
